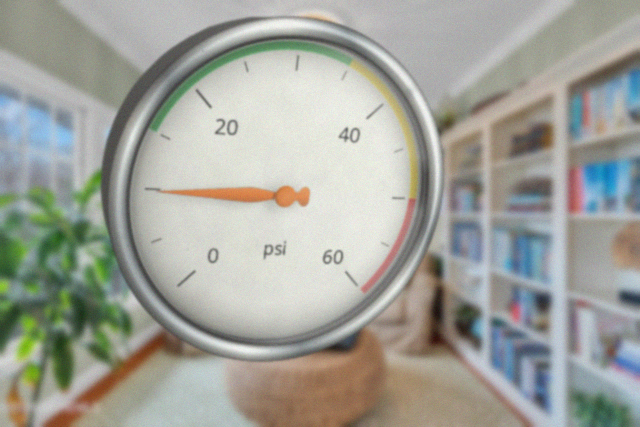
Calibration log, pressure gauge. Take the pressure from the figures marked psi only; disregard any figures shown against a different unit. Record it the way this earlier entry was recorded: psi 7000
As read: psi 10
